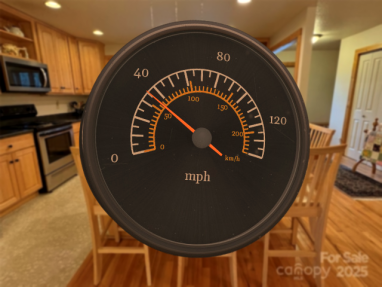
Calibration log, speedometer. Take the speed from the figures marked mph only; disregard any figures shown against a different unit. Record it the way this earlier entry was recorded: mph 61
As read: mph 35
